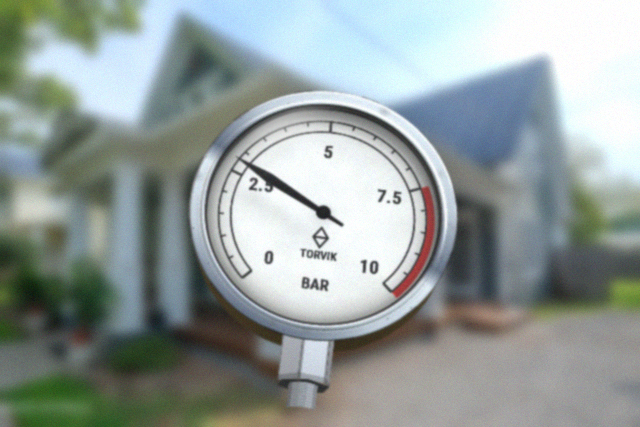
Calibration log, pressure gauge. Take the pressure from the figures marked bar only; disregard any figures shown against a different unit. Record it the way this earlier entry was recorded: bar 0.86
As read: bar 2.75
